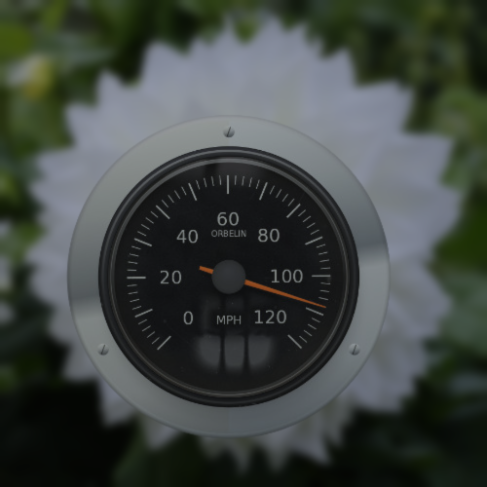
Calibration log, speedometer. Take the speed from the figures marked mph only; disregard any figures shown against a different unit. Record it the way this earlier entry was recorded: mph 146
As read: mph 108
